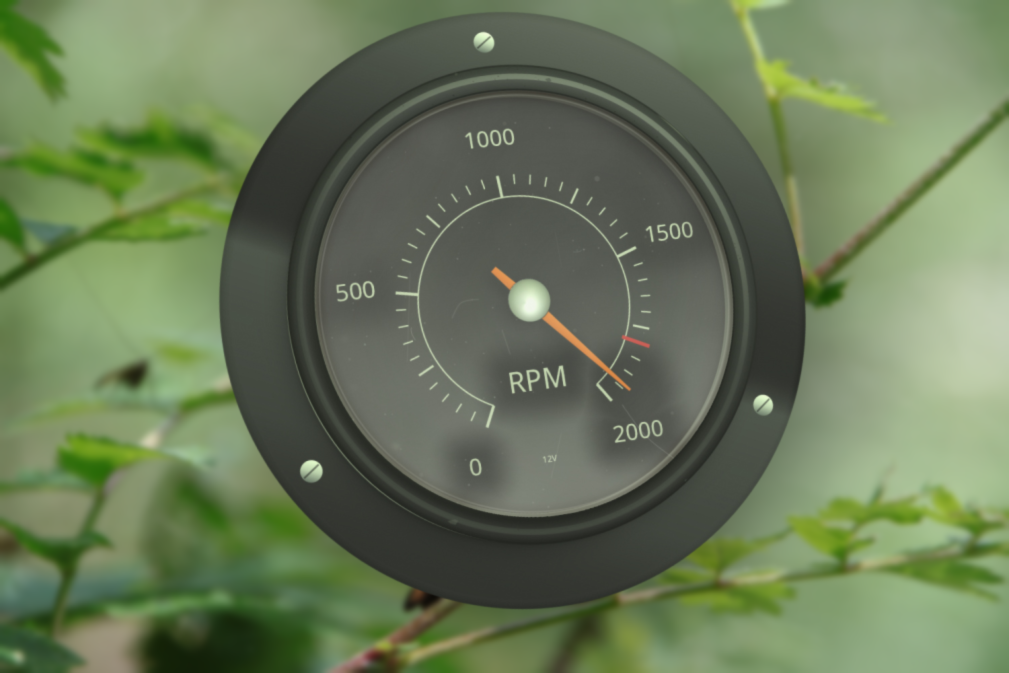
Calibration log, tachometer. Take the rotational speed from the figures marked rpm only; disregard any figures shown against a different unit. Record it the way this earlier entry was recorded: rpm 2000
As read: rpm 1950
